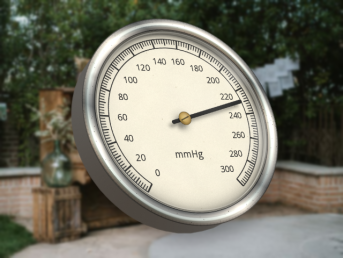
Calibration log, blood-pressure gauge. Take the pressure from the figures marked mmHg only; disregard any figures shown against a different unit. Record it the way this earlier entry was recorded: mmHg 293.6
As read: mmHg 230
